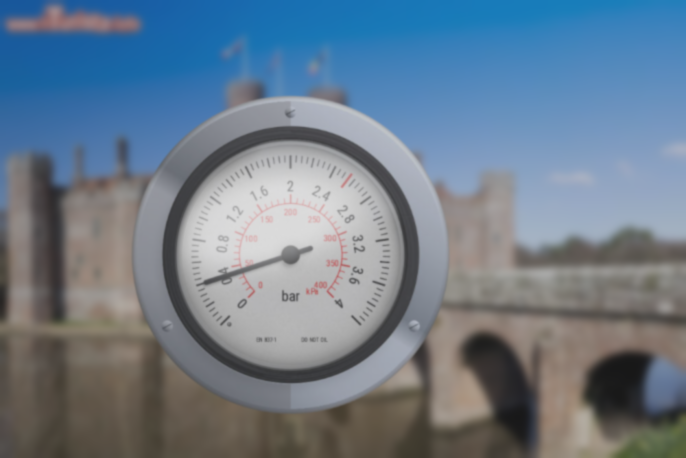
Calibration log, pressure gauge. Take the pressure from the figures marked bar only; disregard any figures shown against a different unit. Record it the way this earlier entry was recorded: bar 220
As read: bar 0.4
